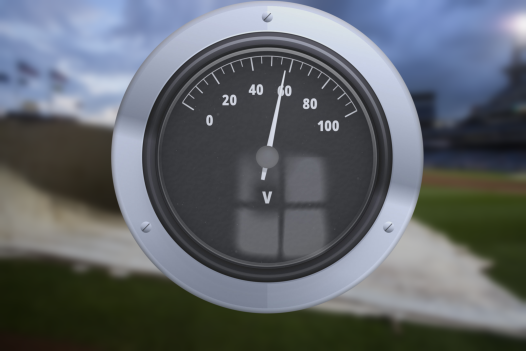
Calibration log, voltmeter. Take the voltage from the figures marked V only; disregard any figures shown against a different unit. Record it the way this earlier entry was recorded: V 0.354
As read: V 57.5
